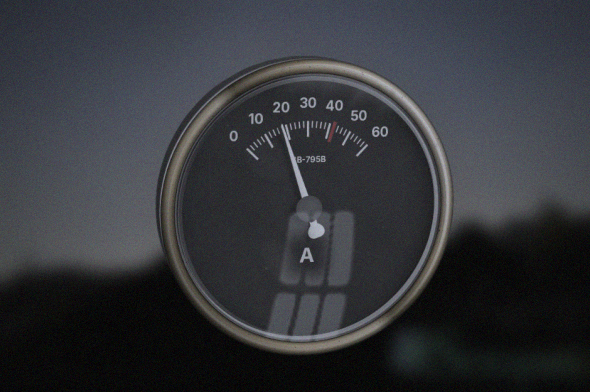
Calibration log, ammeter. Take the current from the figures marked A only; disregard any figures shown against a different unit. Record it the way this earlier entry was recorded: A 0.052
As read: A 18
